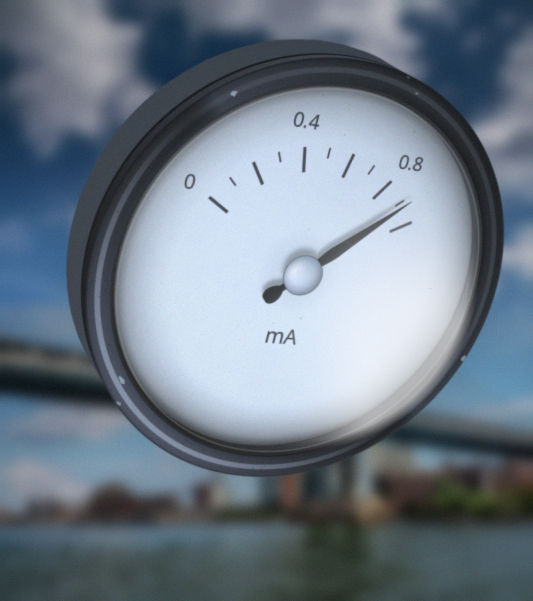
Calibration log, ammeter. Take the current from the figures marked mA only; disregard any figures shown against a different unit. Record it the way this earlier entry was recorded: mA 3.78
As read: mA 0.9
